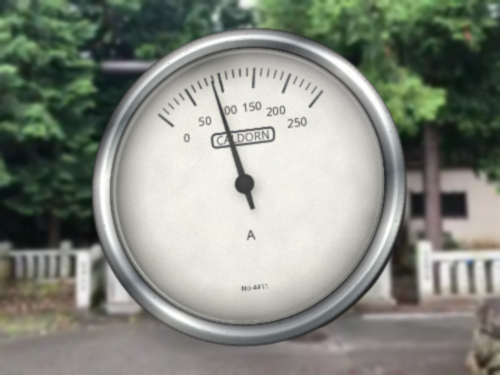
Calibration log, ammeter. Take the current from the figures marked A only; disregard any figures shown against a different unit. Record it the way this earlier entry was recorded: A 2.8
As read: A 90
